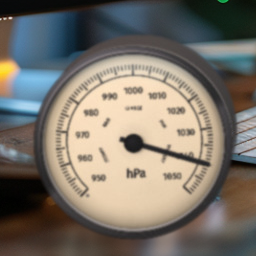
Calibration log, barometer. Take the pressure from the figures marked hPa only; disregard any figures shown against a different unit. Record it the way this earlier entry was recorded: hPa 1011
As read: hPa 1040
